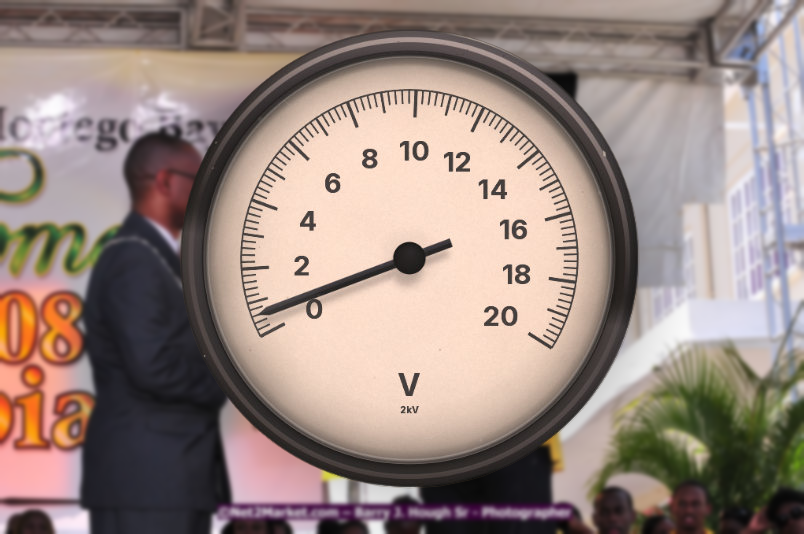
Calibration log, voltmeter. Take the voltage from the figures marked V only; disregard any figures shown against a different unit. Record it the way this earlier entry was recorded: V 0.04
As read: V 0.6
